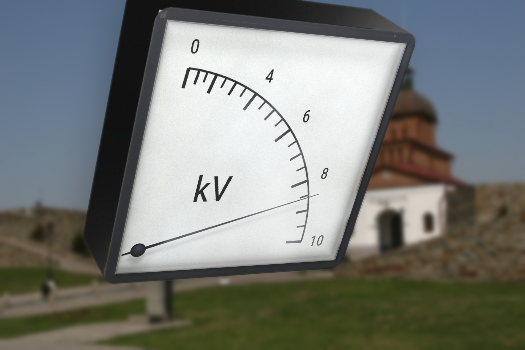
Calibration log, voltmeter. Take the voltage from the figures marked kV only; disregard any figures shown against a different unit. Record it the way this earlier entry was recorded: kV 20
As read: kV 8.5
